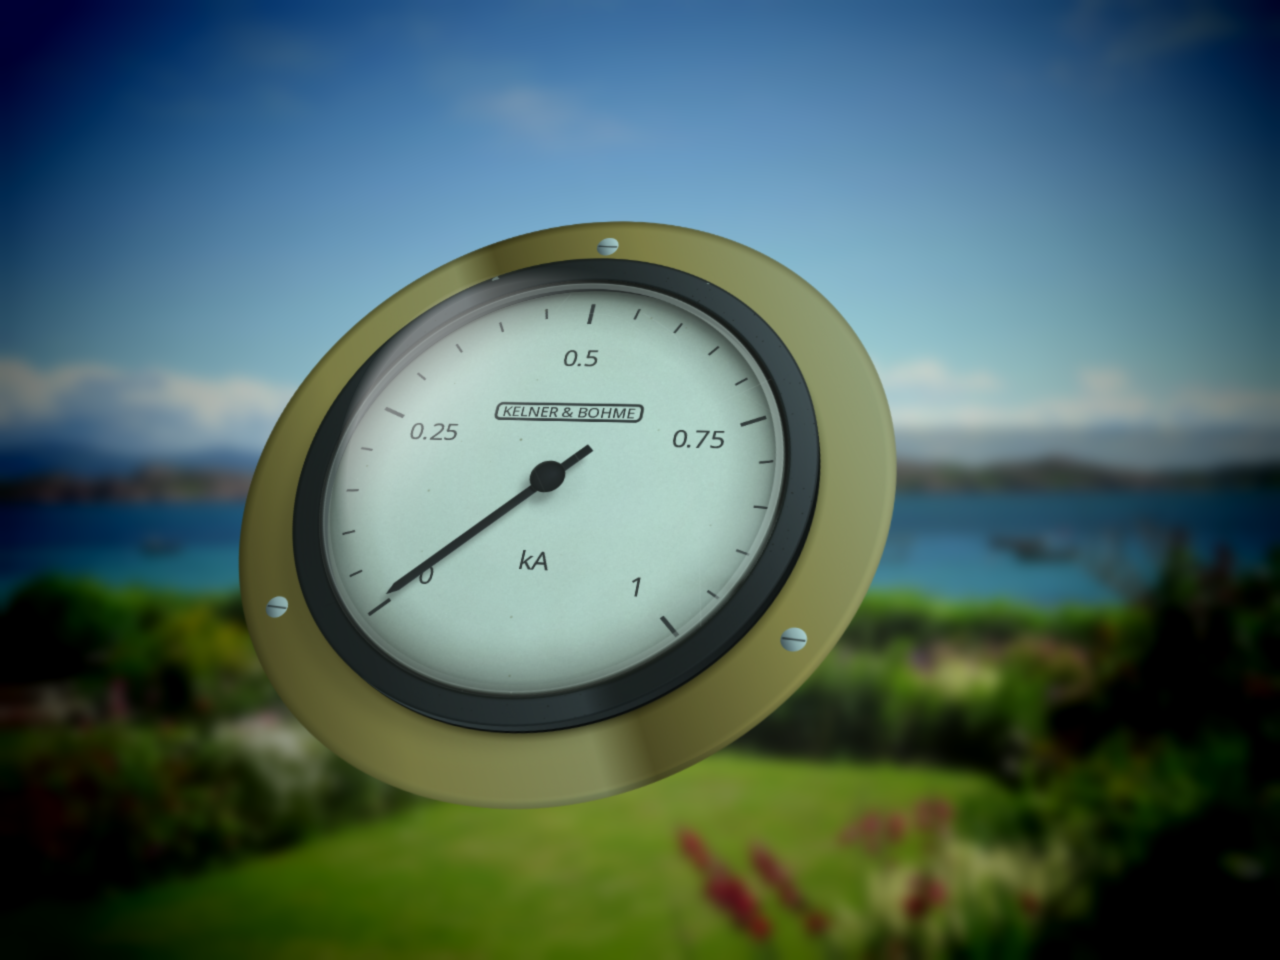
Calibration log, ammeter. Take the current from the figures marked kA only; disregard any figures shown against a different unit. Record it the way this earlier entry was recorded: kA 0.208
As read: kA 0
